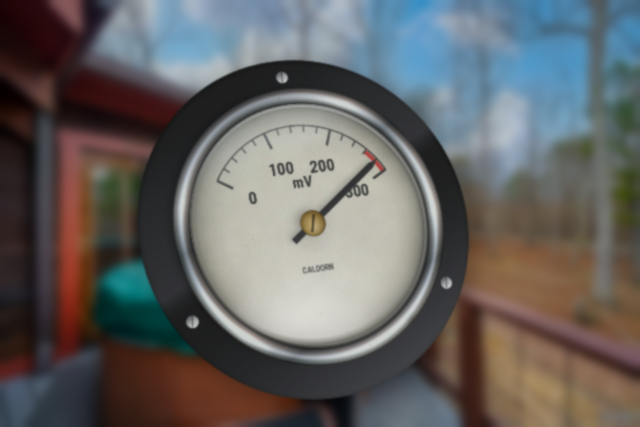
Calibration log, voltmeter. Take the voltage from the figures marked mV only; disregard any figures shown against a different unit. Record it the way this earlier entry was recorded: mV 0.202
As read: mV 280
